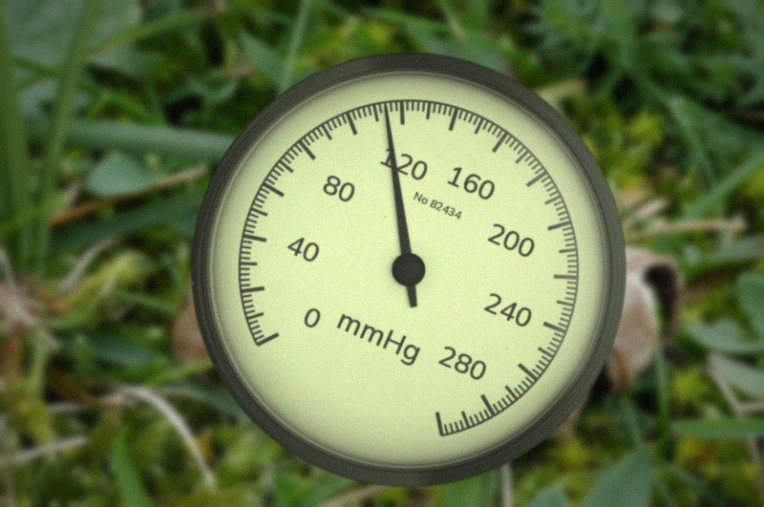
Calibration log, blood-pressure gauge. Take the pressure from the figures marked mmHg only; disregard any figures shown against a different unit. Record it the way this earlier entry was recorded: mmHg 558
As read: mmHg 114
